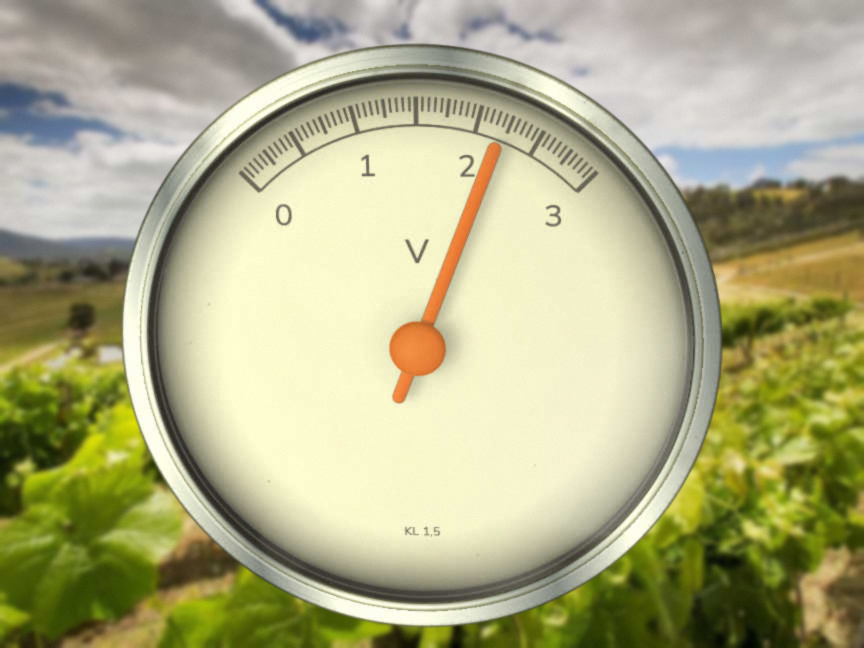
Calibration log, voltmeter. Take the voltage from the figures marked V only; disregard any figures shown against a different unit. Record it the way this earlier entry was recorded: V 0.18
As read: V 2.2
